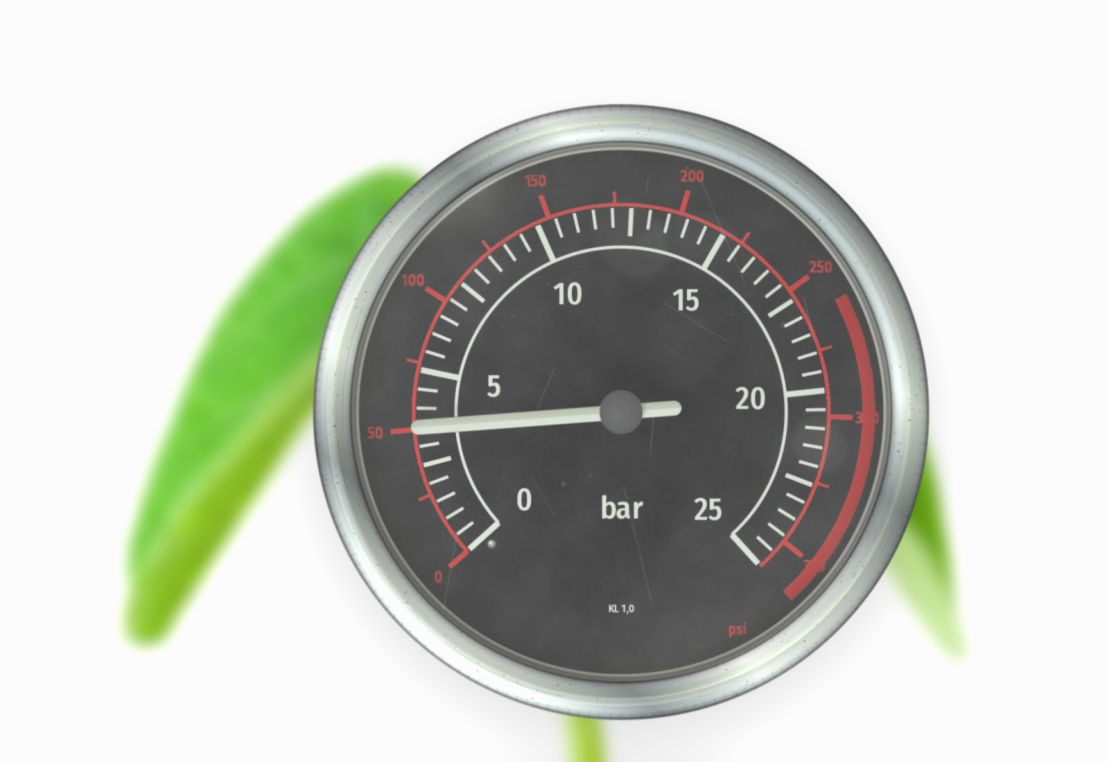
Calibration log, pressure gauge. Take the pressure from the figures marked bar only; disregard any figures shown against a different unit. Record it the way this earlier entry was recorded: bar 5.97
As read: bar 3.5
